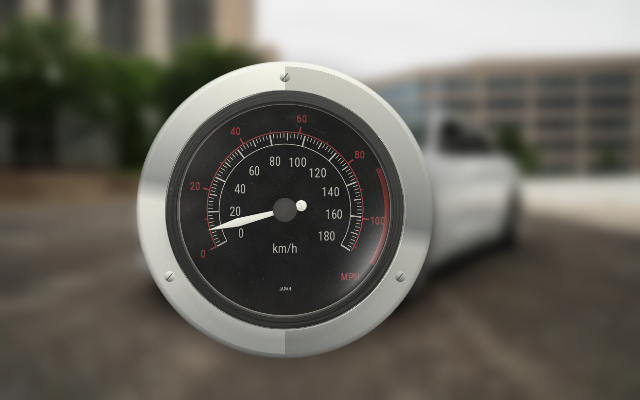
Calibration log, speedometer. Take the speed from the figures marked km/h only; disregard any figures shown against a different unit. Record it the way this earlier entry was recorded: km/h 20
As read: km/h 10
